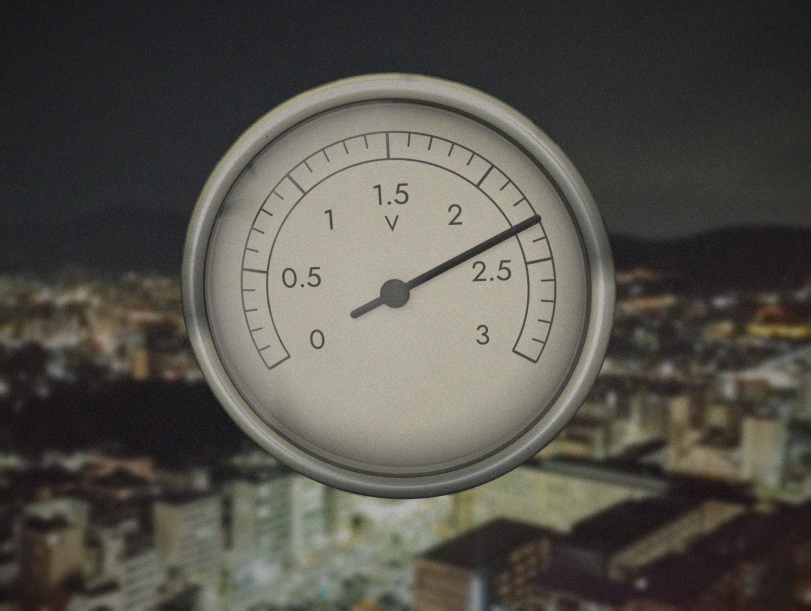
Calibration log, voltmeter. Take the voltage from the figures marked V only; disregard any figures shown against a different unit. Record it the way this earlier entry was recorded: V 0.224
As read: V 2.3
